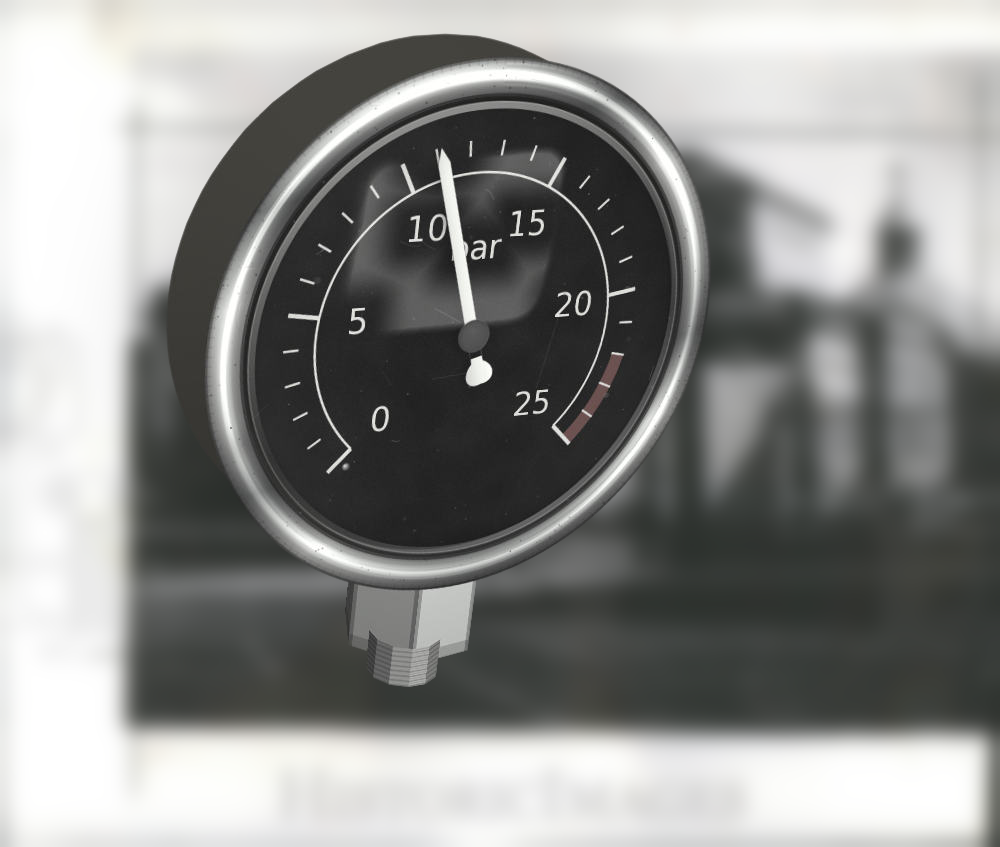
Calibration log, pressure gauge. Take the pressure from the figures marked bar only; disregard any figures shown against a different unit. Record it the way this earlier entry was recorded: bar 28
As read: bar 11
